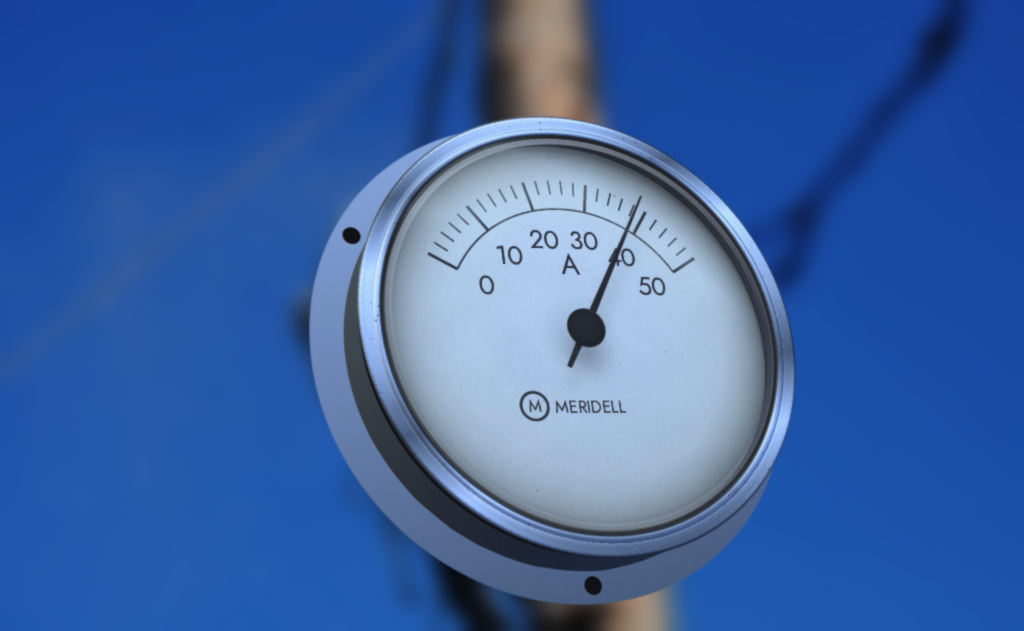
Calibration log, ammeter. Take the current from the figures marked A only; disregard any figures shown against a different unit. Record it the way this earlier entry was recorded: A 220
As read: A 38
